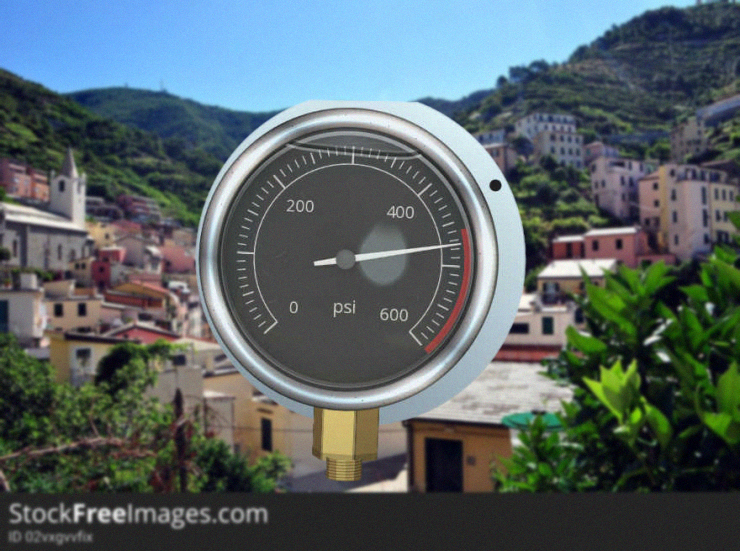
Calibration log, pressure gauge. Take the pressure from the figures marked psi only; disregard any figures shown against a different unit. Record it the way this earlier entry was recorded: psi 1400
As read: psi 475
